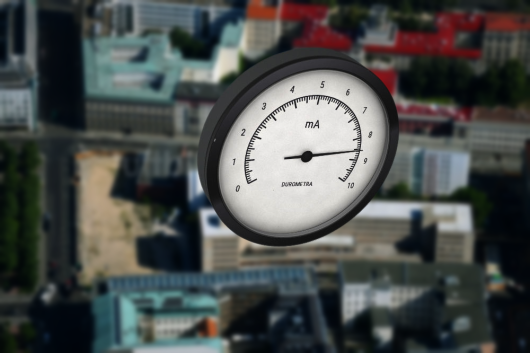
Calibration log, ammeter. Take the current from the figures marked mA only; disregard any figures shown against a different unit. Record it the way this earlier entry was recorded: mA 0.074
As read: mA 8.5
